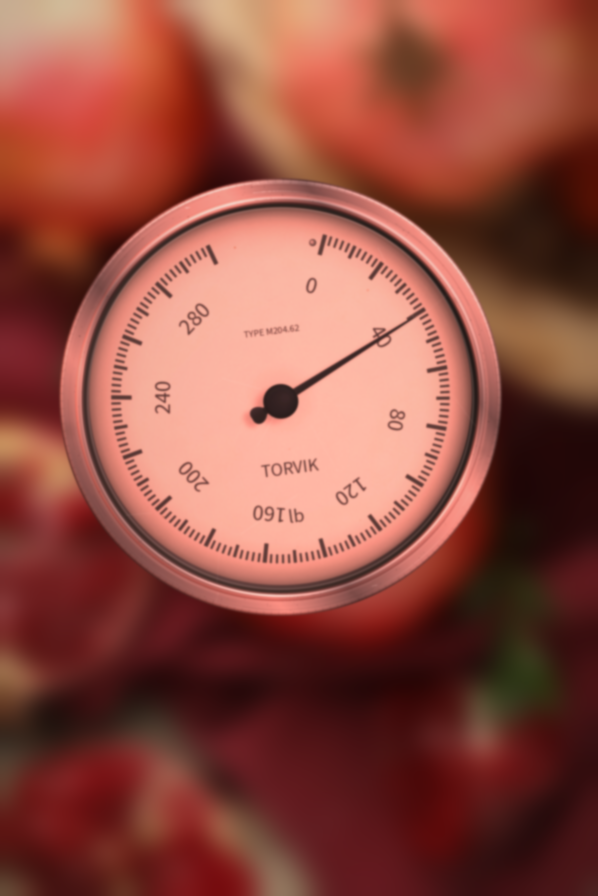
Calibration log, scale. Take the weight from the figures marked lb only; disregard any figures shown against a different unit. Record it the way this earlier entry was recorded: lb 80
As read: lb 40
